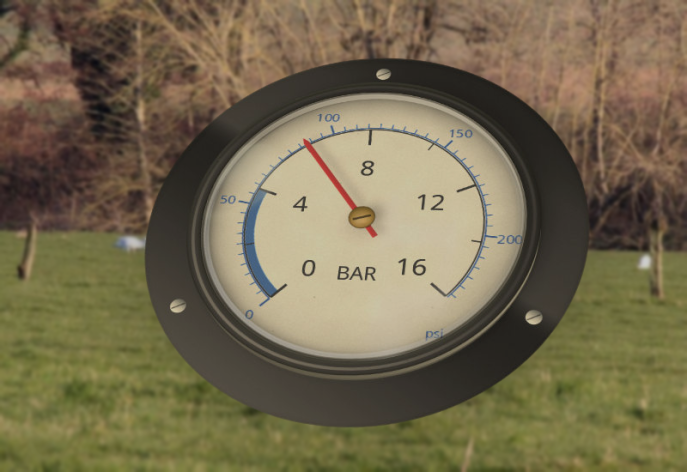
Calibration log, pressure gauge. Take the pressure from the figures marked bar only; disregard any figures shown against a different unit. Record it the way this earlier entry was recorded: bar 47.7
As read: bar 6
